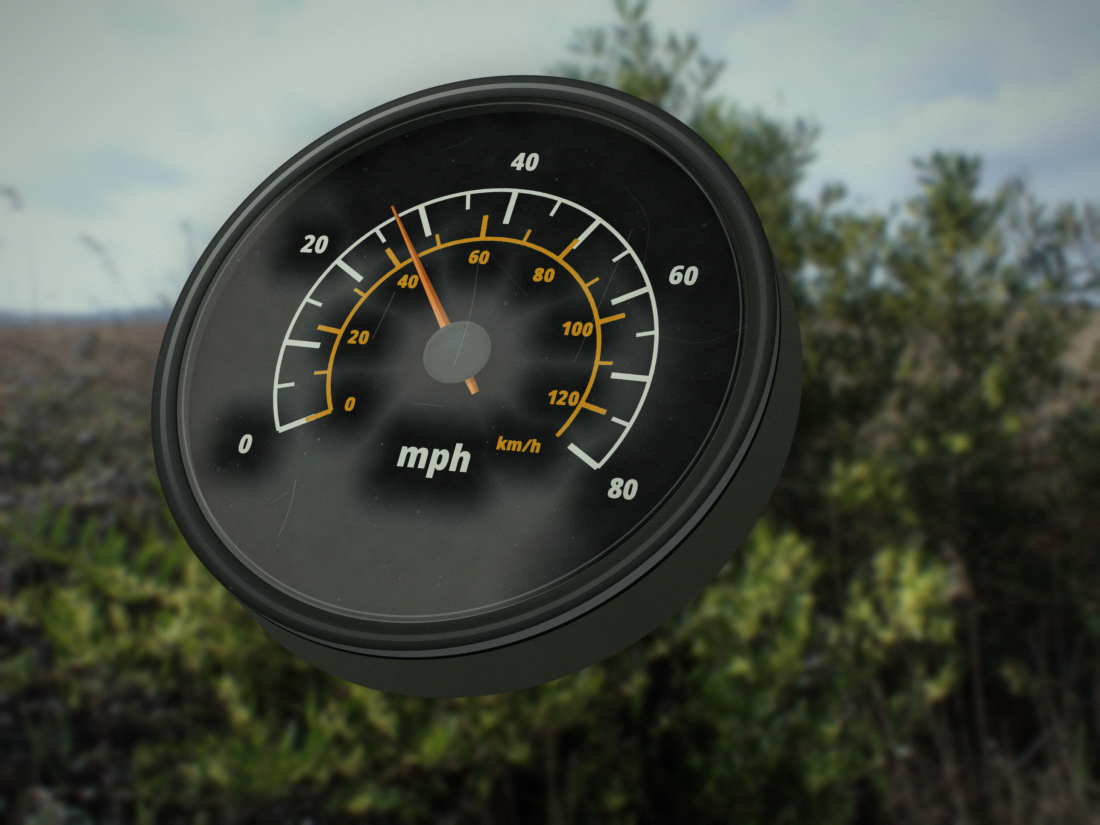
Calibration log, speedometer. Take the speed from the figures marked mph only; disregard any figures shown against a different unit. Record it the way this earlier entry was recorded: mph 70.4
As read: mph 27.5
